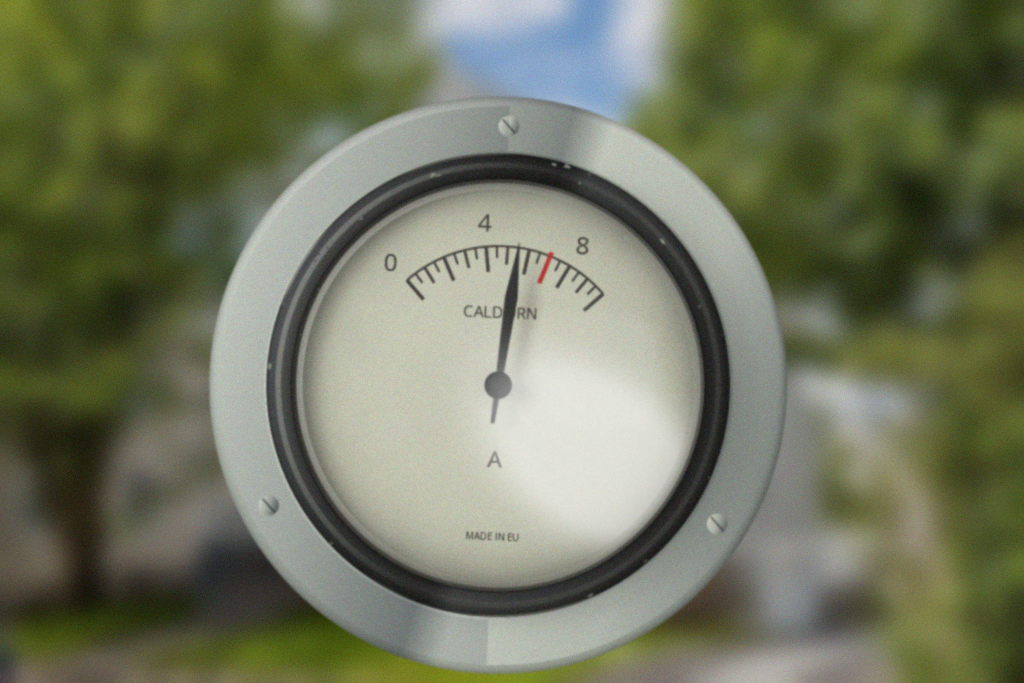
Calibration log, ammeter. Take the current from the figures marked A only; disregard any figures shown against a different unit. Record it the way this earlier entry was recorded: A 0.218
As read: A 5.5
